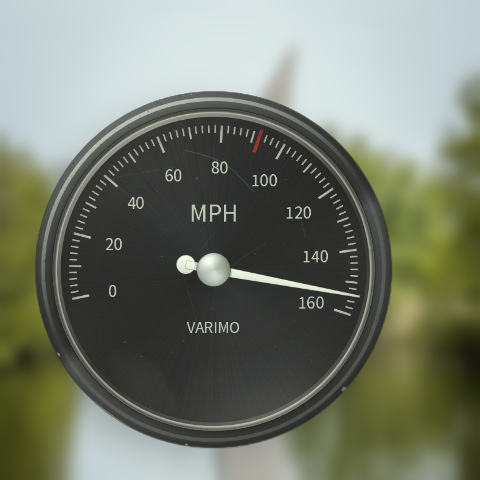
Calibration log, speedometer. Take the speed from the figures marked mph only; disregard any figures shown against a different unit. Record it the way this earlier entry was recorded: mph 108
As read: mph 154
